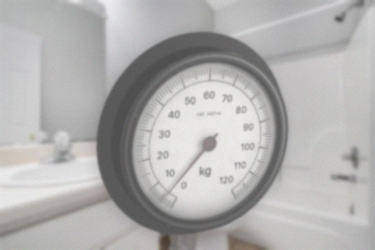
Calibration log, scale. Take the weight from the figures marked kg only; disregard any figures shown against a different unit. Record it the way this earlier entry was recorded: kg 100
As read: kg 5
